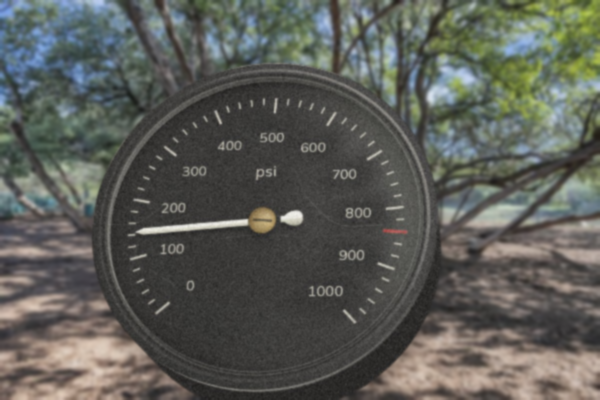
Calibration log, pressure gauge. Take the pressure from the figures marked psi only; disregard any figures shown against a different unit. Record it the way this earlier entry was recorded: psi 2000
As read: psi 140
